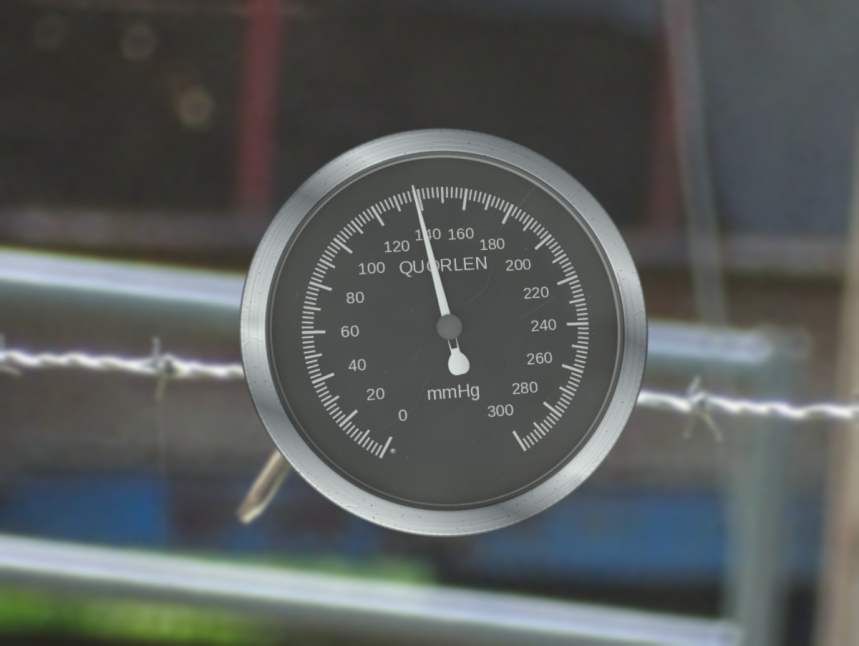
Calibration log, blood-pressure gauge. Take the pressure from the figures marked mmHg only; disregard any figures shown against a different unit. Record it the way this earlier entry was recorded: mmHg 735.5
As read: mmHg 138
